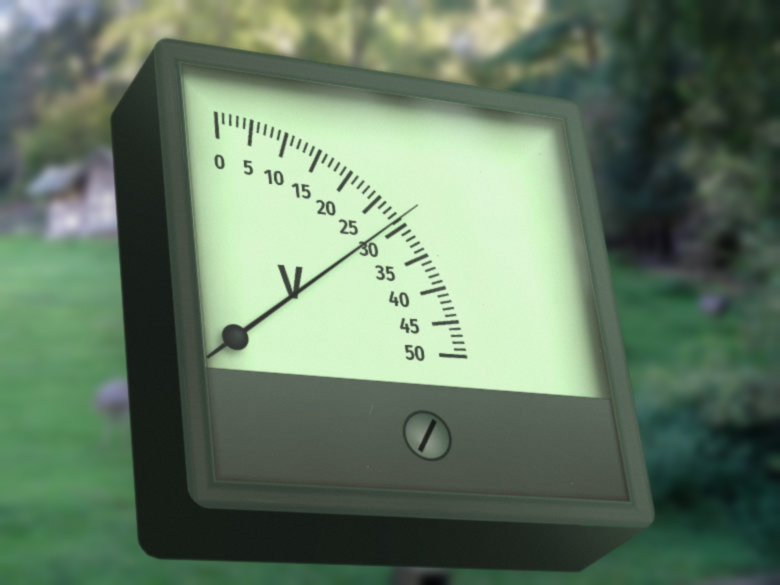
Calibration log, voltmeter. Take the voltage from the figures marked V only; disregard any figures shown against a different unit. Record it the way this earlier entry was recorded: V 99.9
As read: V 29
